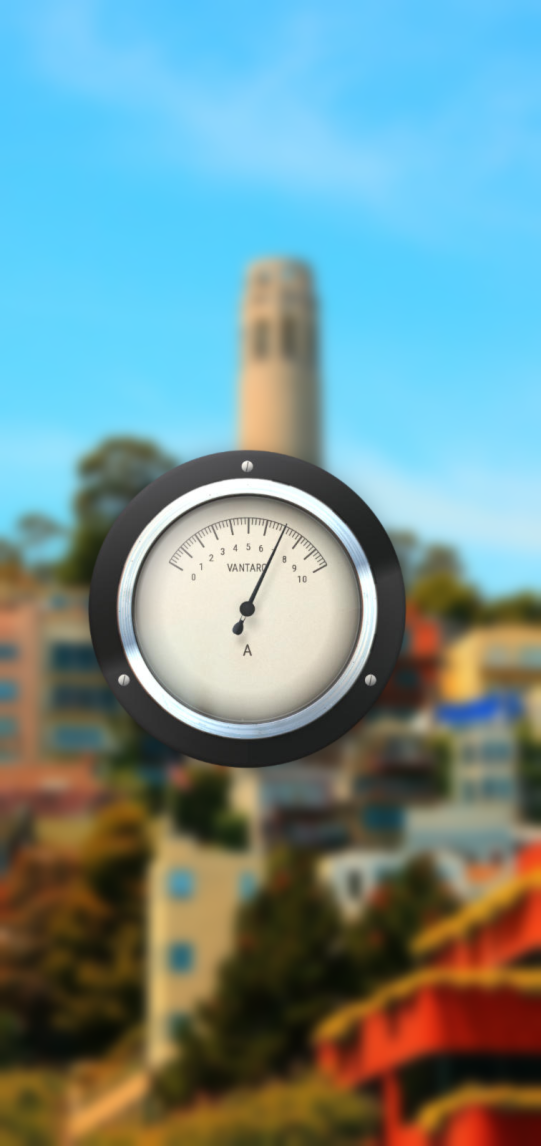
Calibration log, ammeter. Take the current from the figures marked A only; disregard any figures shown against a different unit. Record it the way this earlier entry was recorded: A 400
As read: A 7
